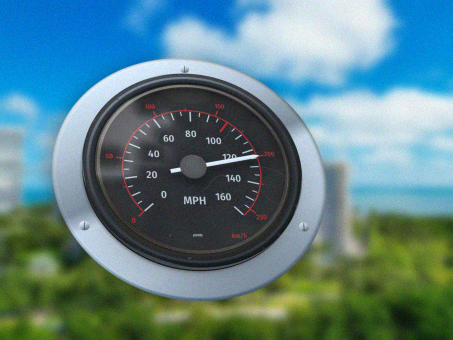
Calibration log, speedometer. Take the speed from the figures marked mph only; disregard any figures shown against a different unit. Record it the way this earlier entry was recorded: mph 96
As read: mph 125
